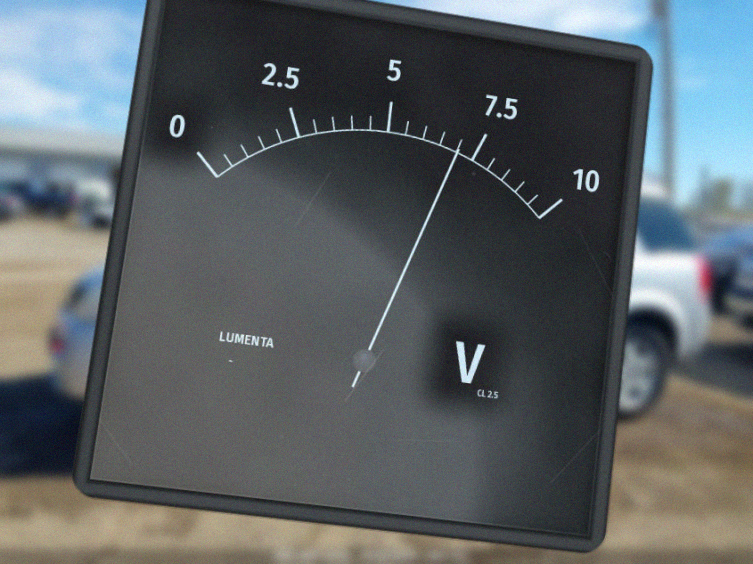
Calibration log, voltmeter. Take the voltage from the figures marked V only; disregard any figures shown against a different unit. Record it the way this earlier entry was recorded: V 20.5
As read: V 7
